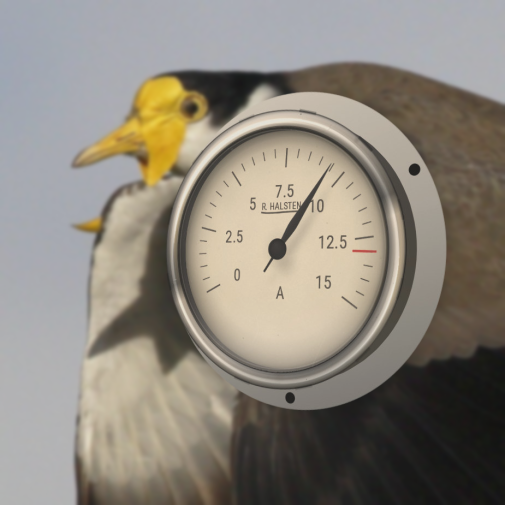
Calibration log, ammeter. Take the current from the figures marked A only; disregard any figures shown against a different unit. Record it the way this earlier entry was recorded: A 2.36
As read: A 9.5
